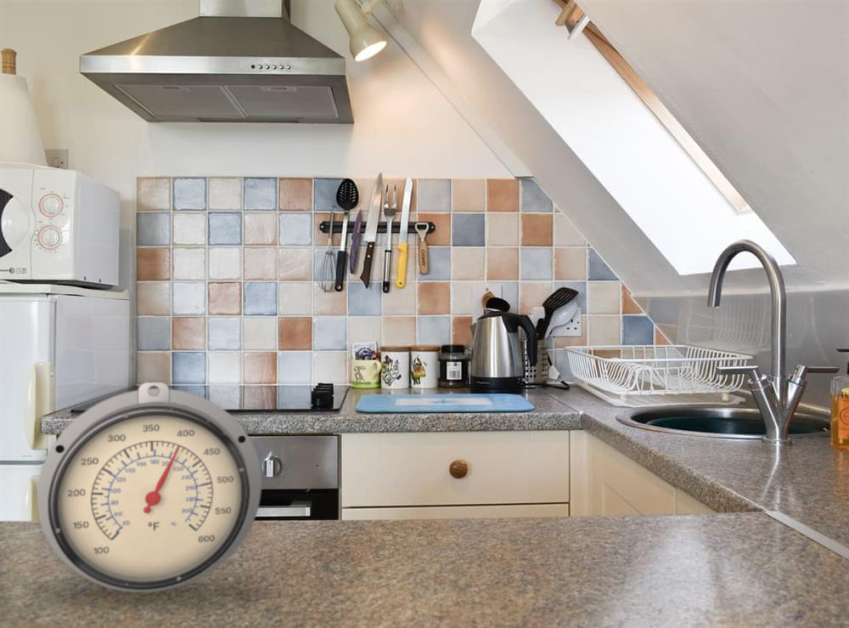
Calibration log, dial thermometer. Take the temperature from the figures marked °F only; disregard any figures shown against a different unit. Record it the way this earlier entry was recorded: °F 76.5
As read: °F 400
